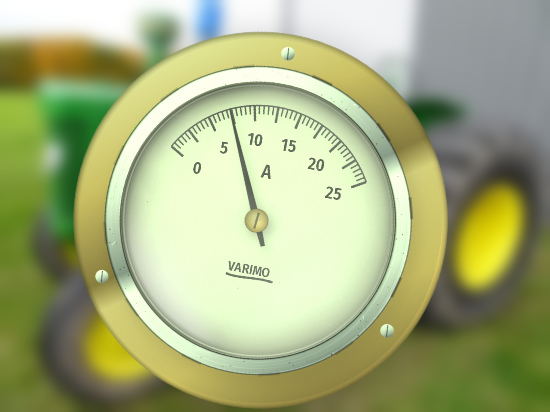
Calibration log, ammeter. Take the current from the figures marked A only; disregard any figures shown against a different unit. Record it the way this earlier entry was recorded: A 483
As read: A 7.5
